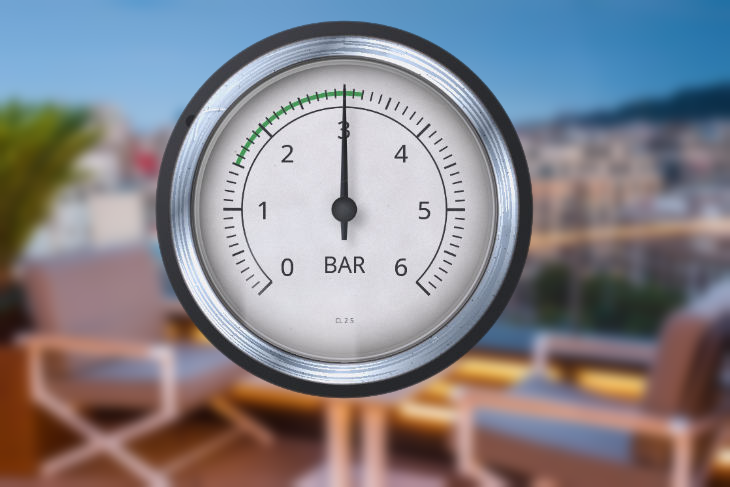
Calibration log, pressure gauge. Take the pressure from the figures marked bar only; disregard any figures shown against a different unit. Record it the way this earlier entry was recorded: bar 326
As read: bar 3
